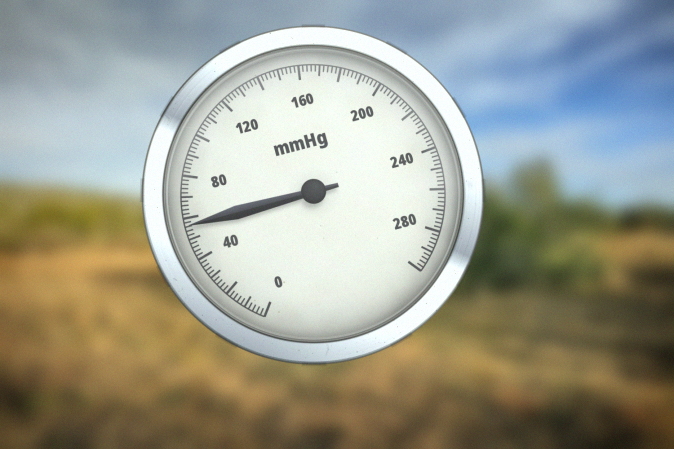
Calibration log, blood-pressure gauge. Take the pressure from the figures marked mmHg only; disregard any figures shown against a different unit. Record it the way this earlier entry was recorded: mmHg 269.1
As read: mmHg 56
